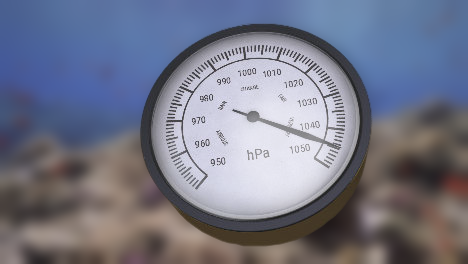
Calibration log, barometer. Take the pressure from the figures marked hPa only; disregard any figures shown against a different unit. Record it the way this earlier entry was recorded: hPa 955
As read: hPa 1045
